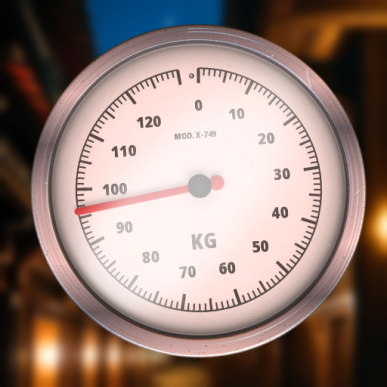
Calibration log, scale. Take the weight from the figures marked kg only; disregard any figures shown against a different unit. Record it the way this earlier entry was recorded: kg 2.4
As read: kg 96
